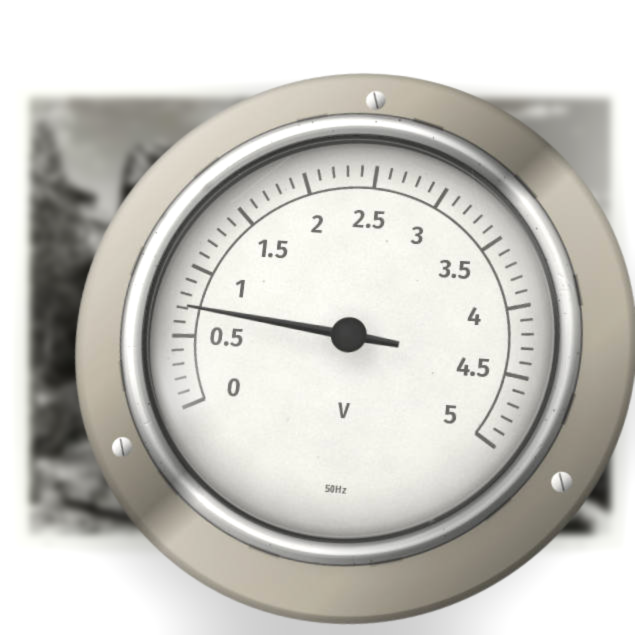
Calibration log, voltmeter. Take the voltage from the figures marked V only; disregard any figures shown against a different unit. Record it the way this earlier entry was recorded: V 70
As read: V 0.7
